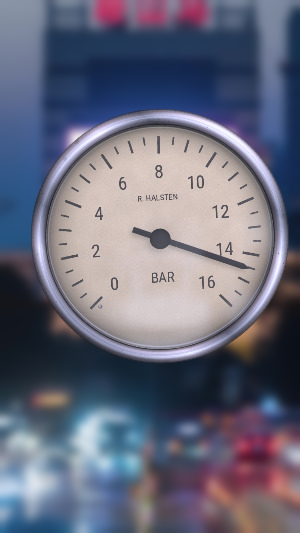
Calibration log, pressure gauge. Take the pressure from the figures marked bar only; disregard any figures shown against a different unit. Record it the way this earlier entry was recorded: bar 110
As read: bar 14.5
